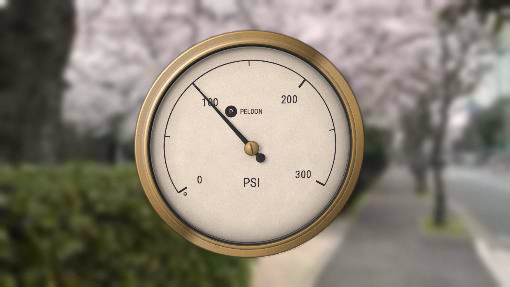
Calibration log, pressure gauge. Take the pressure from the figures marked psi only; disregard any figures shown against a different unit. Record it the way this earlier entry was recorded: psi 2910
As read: psi 100
